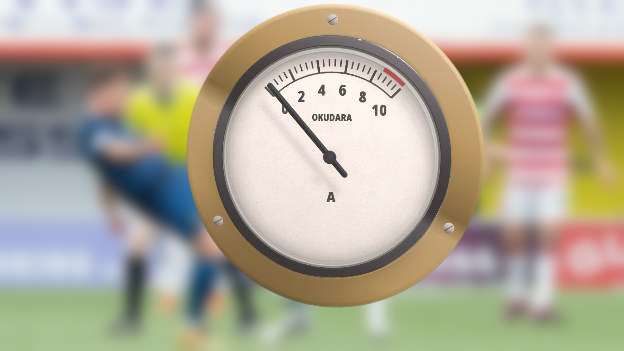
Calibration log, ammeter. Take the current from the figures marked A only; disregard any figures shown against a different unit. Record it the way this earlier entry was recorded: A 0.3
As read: A 0.4
